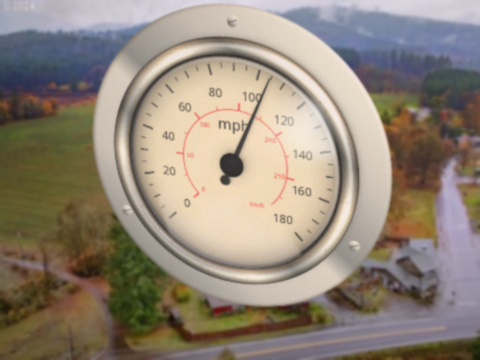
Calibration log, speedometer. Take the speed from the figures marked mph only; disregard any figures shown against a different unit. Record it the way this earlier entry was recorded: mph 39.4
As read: mph 105
